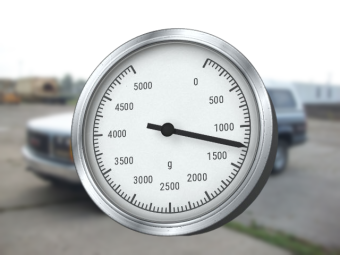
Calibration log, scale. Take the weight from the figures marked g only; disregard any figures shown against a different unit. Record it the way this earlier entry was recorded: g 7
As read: g 1250
